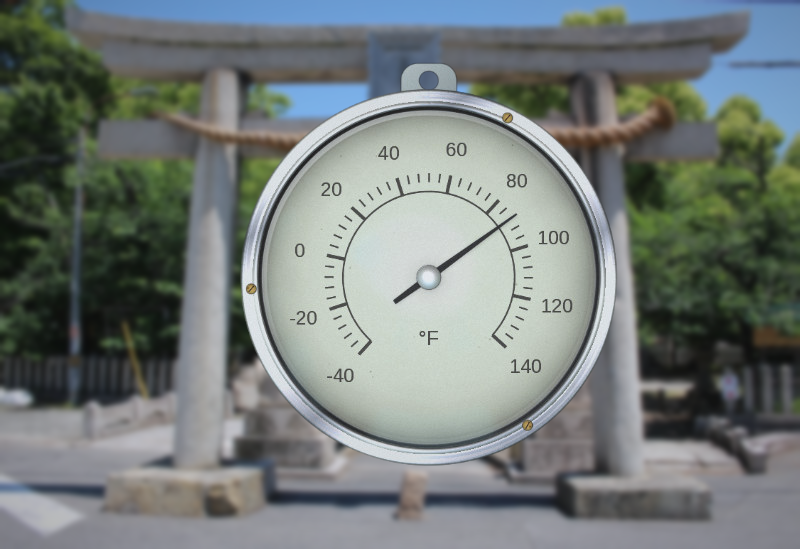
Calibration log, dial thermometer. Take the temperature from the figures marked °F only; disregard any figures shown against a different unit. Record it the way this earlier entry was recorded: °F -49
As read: °F 88
